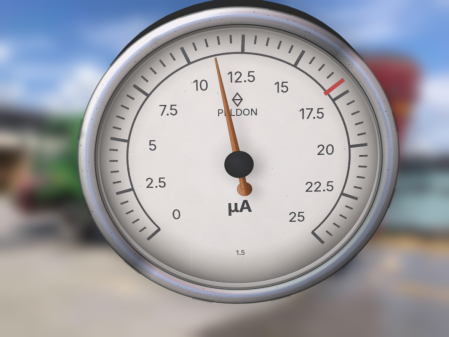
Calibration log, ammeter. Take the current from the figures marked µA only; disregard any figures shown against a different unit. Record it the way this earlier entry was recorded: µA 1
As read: µA 11.25
